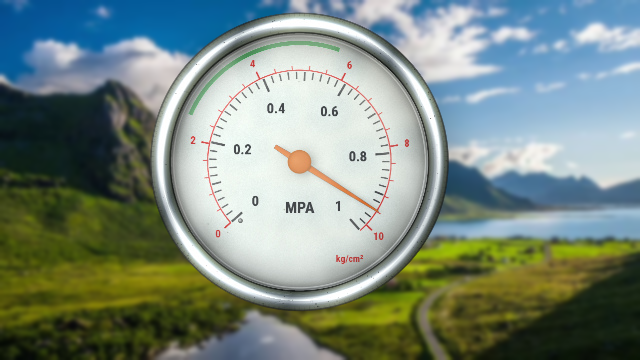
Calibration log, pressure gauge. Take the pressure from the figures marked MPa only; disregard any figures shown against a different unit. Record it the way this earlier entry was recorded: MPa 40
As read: MPa 0.94
